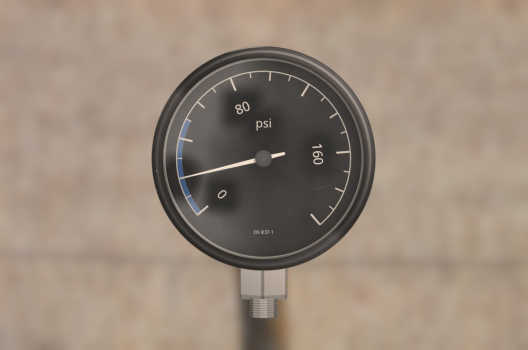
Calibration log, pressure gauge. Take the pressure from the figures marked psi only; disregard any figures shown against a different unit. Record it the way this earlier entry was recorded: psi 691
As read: psi 20
